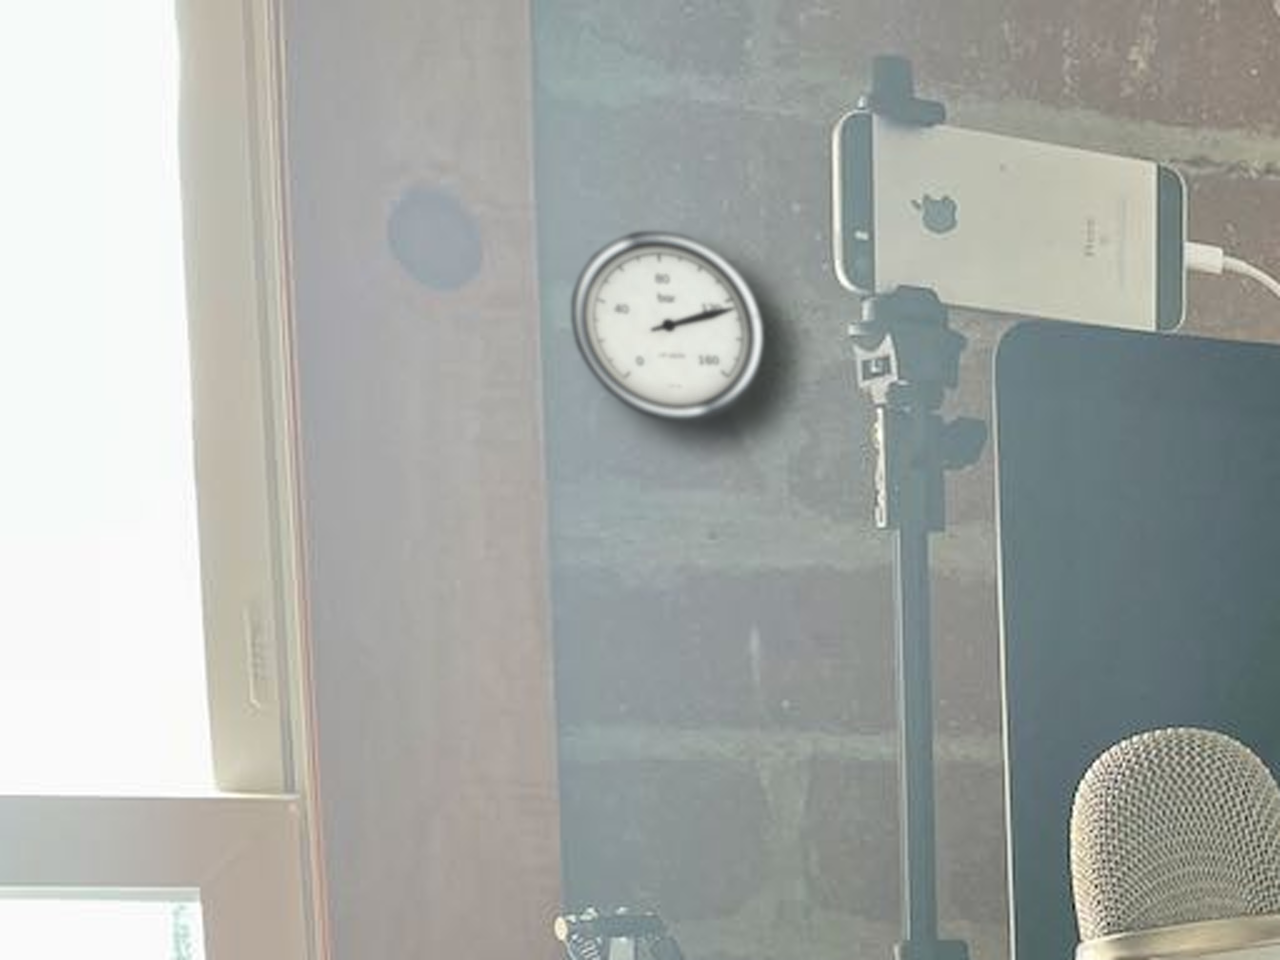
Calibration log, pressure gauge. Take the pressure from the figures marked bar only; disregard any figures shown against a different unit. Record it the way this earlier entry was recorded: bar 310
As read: bar 125
